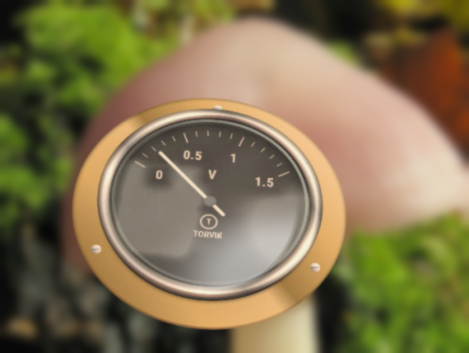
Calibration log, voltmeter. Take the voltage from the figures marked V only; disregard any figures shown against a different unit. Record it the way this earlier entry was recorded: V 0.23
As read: V 0.2
